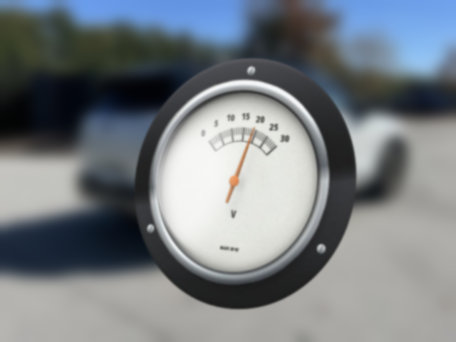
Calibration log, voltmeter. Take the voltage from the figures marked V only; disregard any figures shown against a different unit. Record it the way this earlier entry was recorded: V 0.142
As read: V 20
